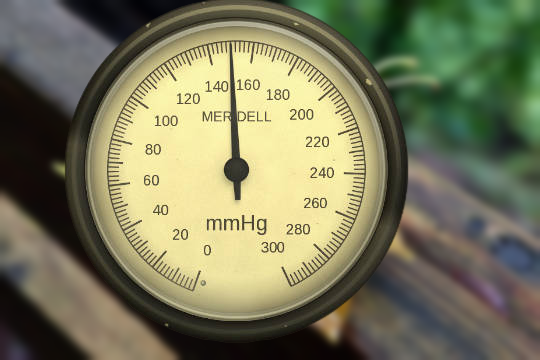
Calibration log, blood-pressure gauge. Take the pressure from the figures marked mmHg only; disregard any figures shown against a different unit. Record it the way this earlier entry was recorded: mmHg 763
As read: mmHg 150
